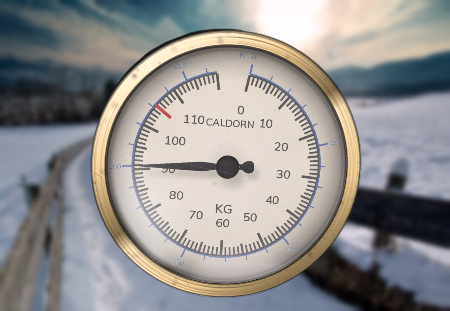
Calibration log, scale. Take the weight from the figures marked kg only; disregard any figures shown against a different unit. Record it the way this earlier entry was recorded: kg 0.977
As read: kg 91
